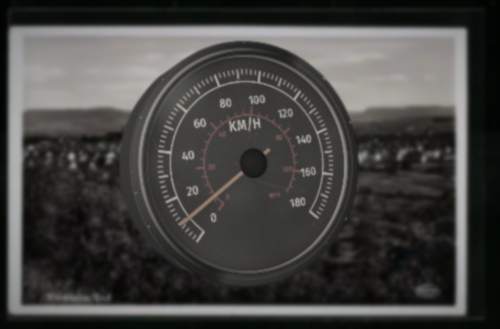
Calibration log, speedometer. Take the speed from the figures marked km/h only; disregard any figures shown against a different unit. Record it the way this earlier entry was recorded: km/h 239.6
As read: km/h 10
